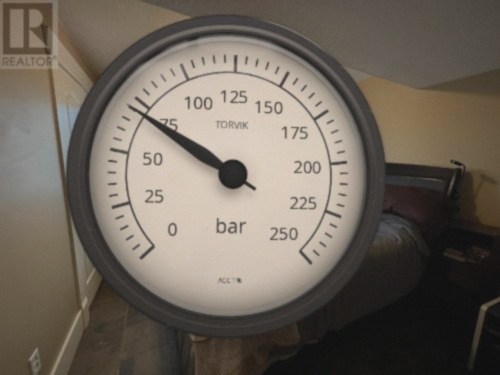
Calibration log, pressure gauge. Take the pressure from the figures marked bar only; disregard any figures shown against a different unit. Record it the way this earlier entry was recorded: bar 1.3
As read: bar 70
